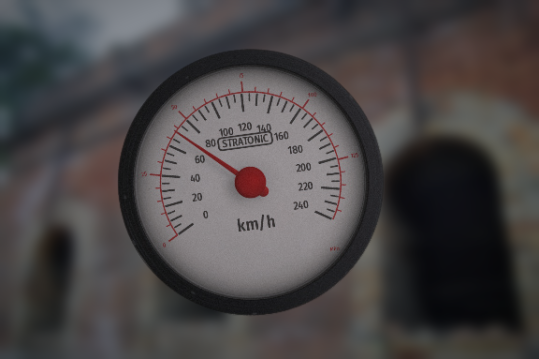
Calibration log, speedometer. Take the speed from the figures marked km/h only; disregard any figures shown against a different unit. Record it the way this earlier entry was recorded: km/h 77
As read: km/h 70
